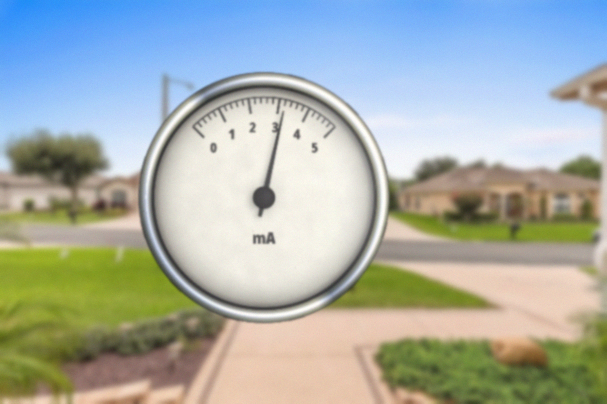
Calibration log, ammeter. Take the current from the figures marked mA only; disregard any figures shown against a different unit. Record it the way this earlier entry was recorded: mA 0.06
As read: mA 3.2
